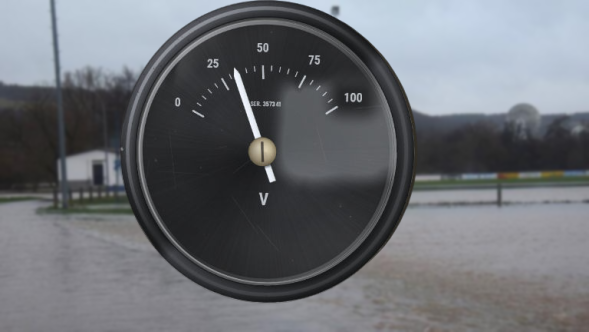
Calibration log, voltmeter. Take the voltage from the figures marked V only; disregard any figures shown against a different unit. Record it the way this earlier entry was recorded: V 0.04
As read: V 35
